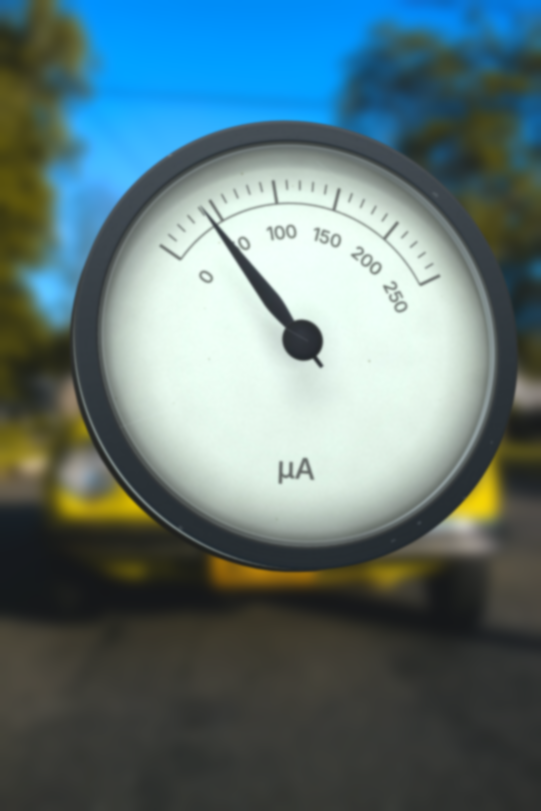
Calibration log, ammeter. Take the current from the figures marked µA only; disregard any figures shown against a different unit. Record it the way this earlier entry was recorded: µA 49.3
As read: µA 40
